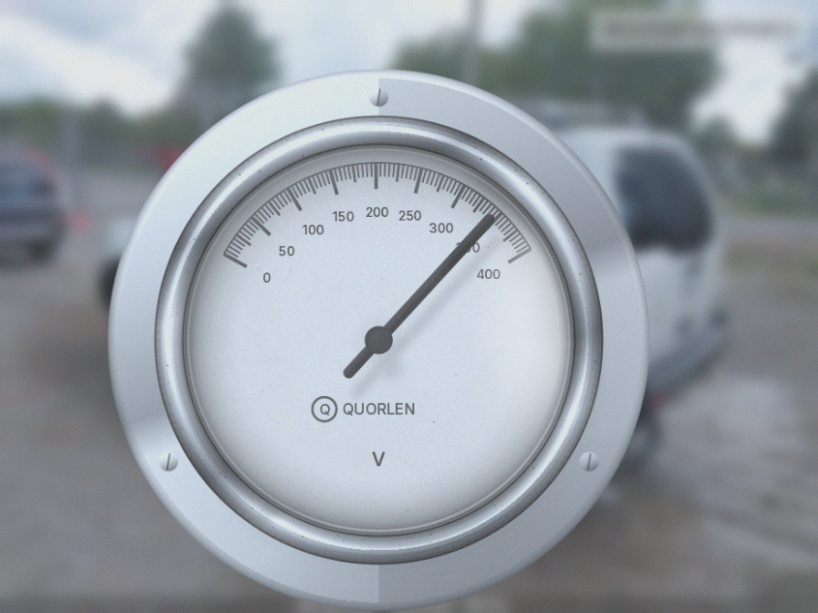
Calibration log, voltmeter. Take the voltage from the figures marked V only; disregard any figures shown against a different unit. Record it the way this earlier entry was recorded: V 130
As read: V 345
